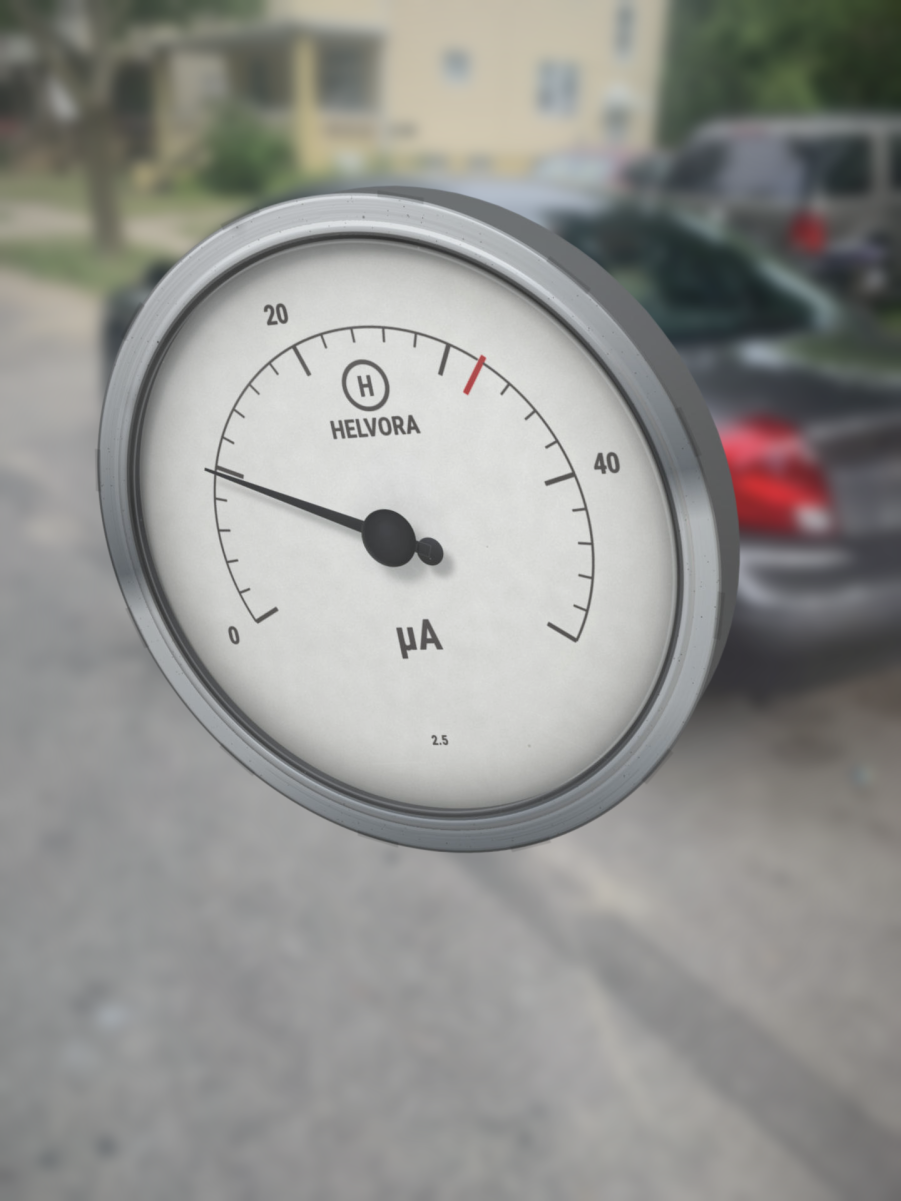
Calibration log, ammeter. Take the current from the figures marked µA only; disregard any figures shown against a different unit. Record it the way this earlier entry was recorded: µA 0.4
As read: µA 10
